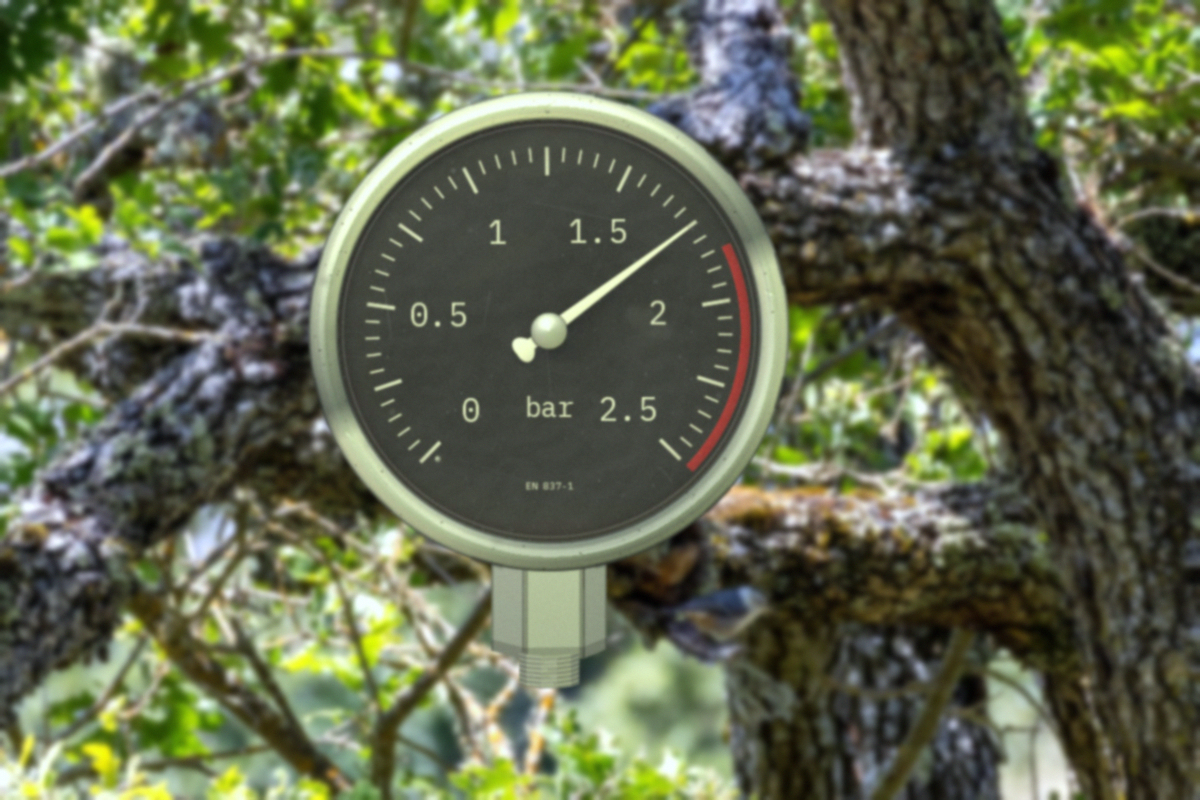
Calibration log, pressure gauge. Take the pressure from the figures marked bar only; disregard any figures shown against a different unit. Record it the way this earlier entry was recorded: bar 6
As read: bar 1.75
